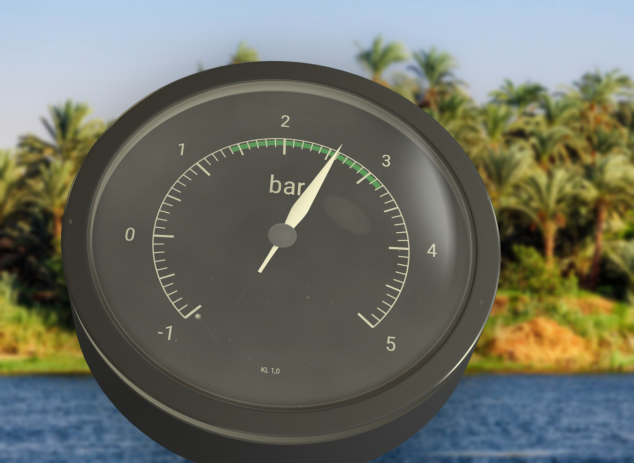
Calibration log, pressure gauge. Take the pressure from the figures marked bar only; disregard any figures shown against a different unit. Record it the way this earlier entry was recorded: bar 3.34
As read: bar 2.6
